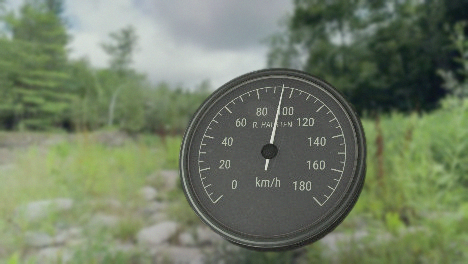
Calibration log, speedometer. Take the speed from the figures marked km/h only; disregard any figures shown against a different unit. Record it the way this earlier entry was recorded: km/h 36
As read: km/h 95
